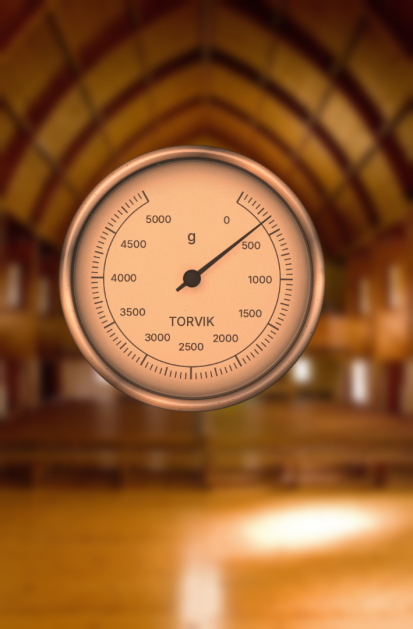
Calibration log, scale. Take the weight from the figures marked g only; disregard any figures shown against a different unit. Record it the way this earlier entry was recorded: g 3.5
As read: g 350
